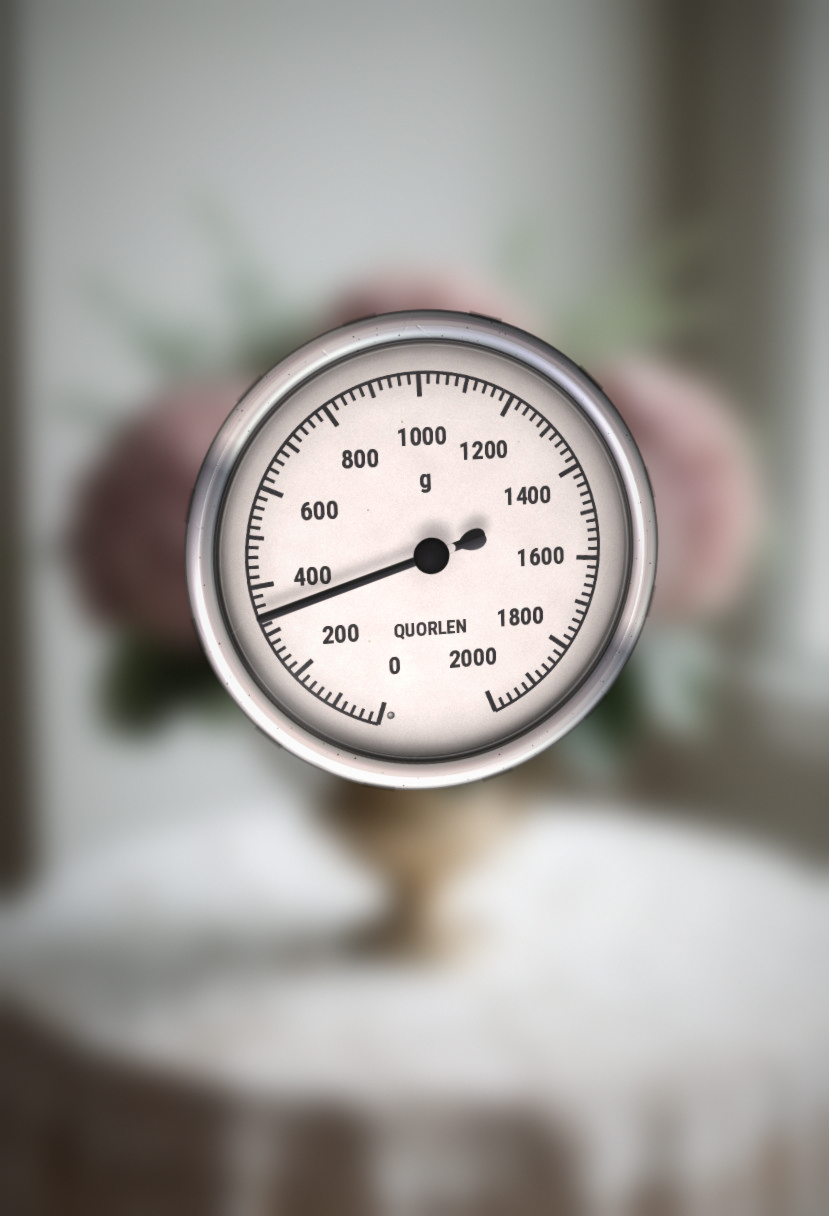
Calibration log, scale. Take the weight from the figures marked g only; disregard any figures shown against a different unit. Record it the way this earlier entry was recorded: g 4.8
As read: g 340
